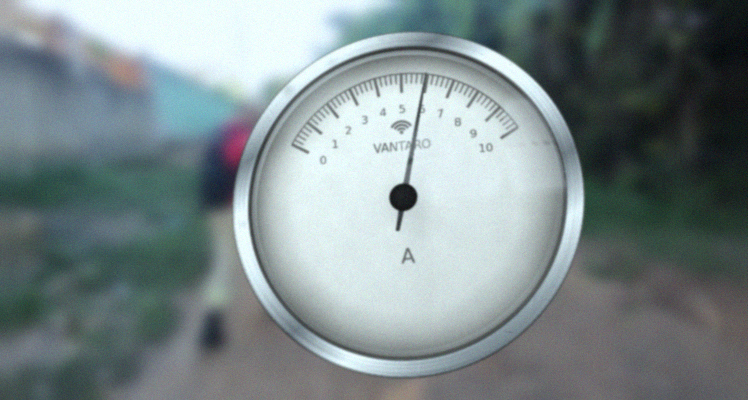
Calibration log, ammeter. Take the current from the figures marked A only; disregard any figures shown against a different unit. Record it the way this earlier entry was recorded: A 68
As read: A 6
